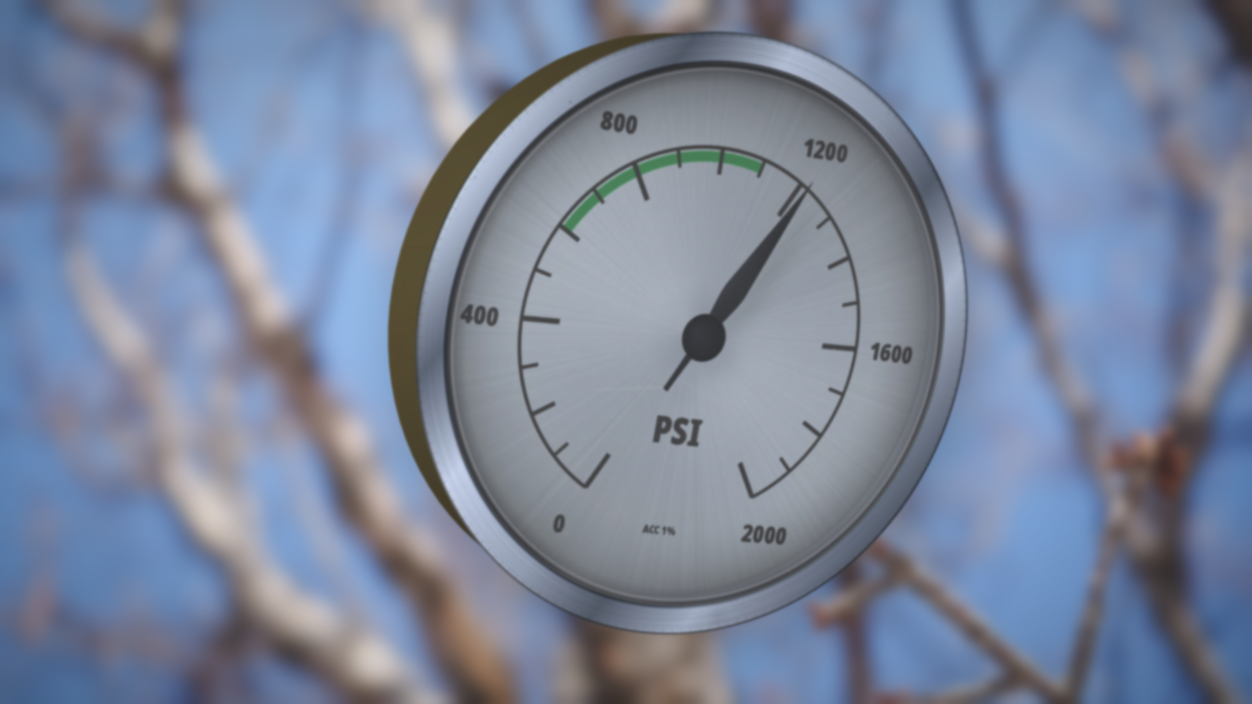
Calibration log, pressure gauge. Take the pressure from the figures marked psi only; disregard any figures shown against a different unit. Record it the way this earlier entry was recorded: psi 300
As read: psi 1200
